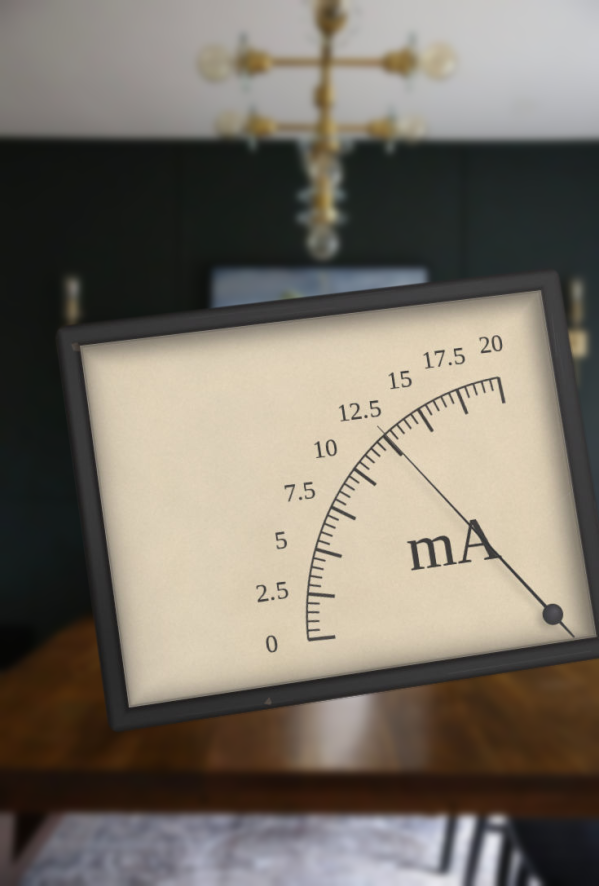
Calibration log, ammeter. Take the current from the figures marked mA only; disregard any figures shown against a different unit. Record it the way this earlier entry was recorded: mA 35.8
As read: mA 12.5
